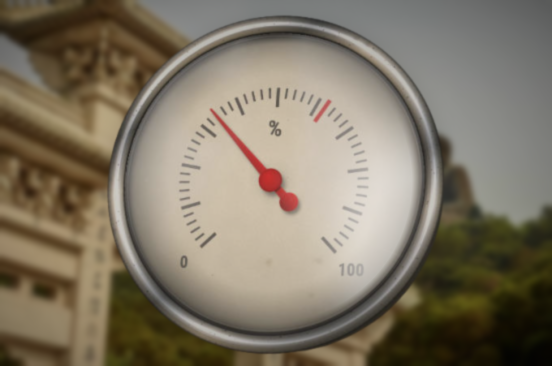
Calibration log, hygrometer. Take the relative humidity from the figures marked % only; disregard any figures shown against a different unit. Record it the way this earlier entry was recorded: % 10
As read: % 34
